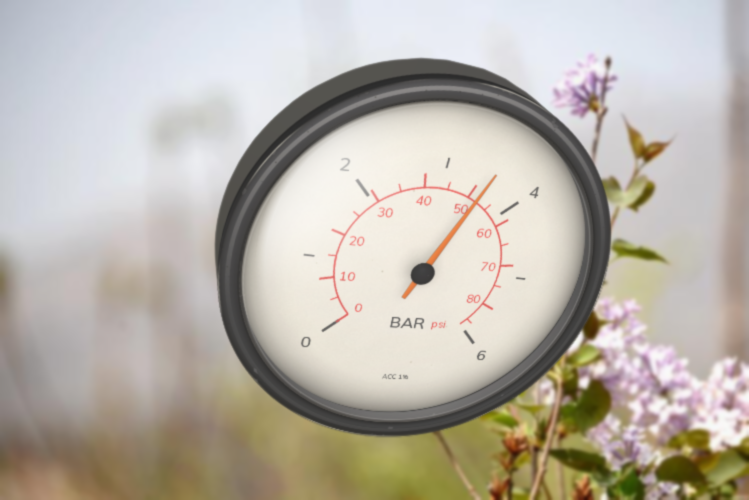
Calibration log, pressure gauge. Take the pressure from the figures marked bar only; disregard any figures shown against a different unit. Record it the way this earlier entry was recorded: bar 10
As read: bar 3.5
